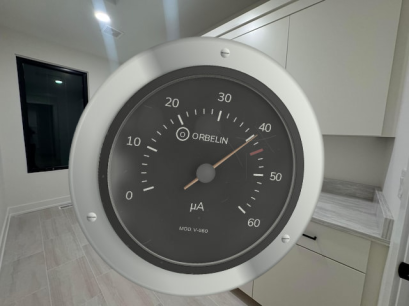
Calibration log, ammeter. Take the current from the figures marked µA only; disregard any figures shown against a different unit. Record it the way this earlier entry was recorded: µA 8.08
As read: µA 40
